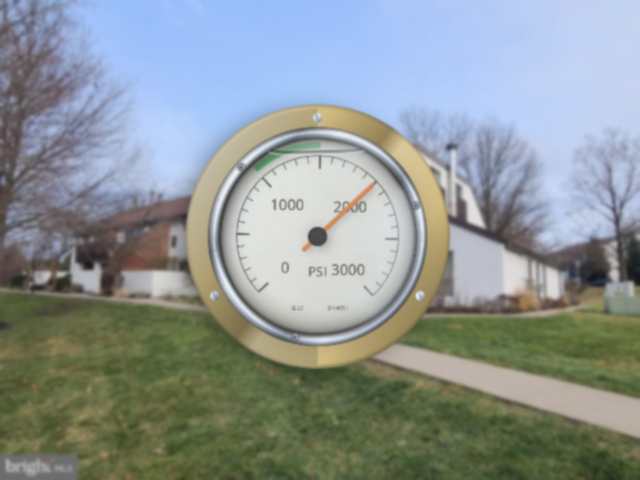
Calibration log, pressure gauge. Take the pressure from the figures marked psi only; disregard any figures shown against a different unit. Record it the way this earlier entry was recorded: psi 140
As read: psi 2000
